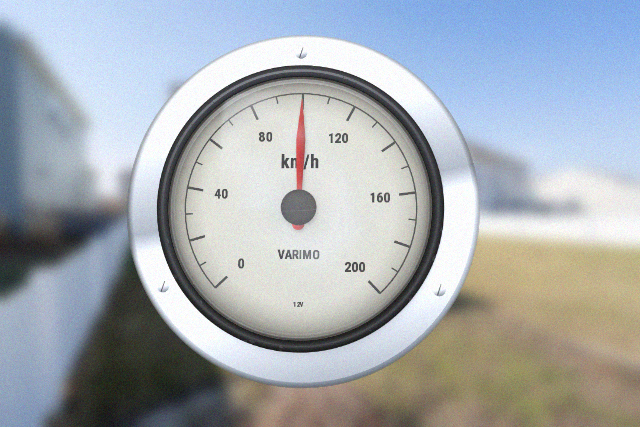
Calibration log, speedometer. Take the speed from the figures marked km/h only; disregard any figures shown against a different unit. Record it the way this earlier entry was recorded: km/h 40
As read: km/h 100
